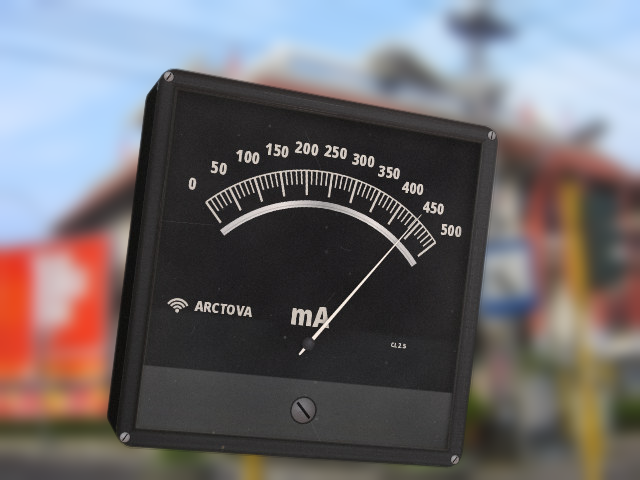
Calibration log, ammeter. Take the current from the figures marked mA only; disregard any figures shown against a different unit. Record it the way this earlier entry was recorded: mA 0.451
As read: mA 440
